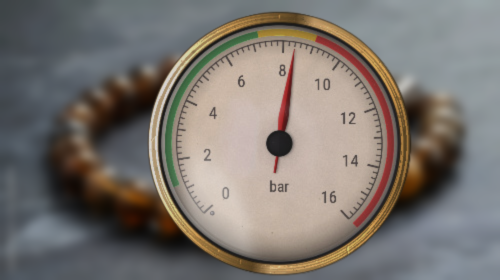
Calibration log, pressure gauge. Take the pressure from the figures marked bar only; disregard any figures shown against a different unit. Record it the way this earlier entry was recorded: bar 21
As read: bar 8.4
